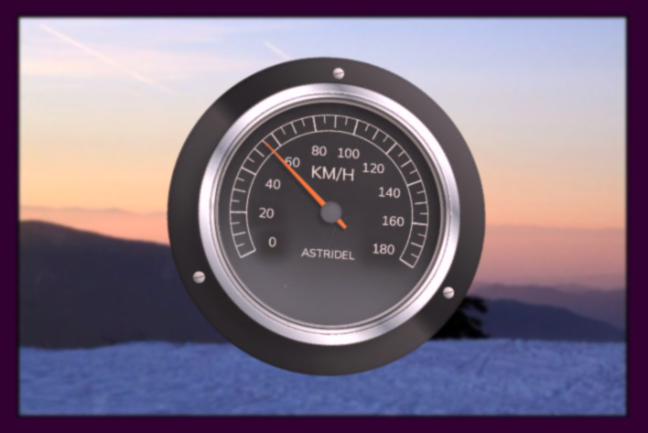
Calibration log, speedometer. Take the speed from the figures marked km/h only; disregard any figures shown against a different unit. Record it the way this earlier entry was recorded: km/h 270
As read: km/h 55
